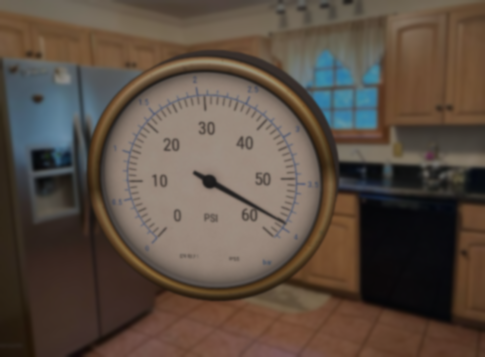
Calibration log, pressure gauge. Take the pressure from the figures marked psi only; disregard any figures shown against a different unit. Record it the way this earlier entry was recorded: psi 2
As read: psi 57
